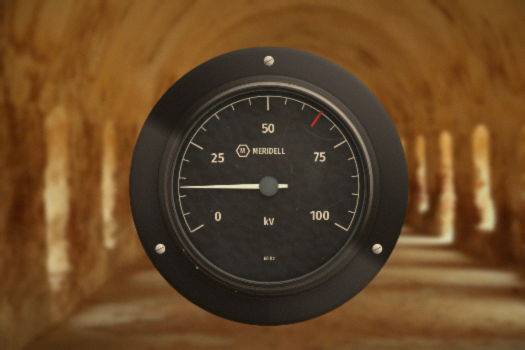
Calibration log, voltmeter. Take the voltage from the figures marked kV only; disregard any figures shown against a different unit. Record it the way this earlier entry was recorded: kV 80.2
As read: kV 12.5
